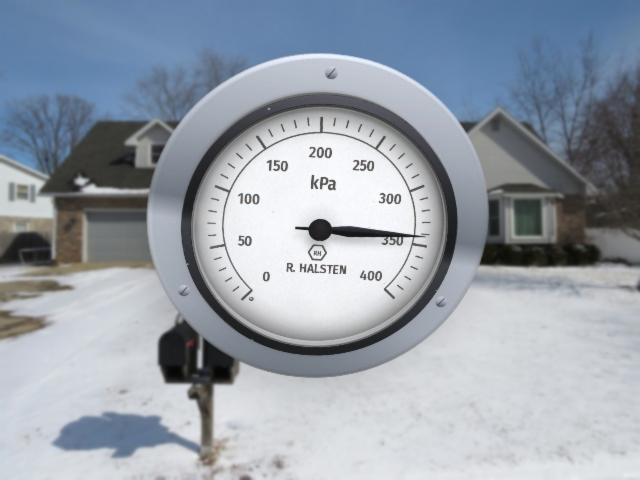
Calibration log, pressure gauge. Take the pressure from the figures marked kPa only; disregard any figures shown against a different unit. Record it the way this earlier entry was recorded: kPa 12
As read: kPa 340
